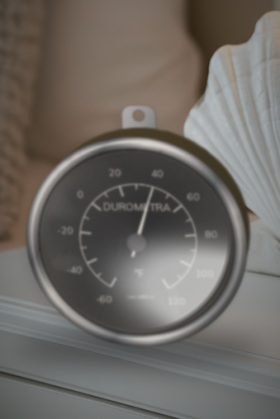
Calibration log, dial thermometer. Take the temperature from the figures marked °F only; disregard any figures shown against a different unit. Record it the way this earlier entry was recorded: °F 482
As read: °F 40
